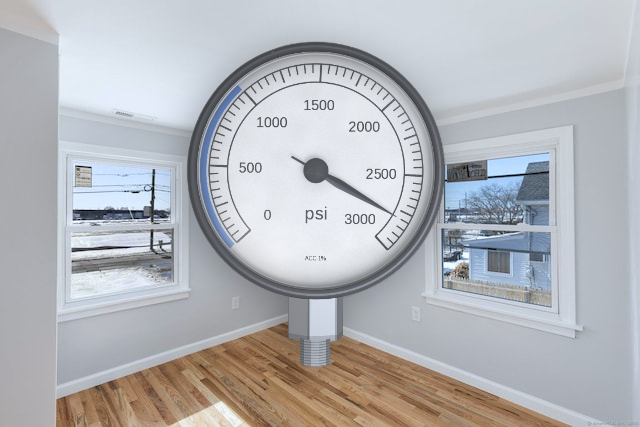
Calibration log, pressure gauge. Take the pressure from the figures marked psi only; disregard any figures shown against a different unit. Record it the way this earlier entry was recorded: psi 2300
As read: psi 2800
